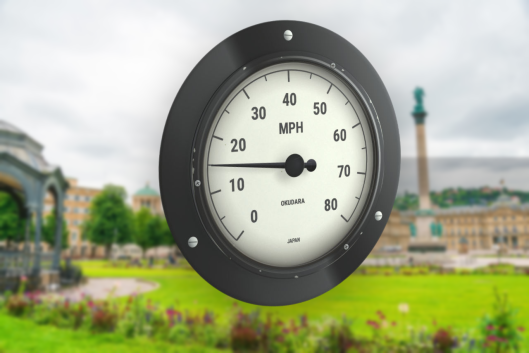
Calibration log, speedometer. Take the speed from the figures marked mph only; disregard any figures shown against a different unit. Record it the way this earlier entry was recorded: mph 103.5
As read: mph 15
